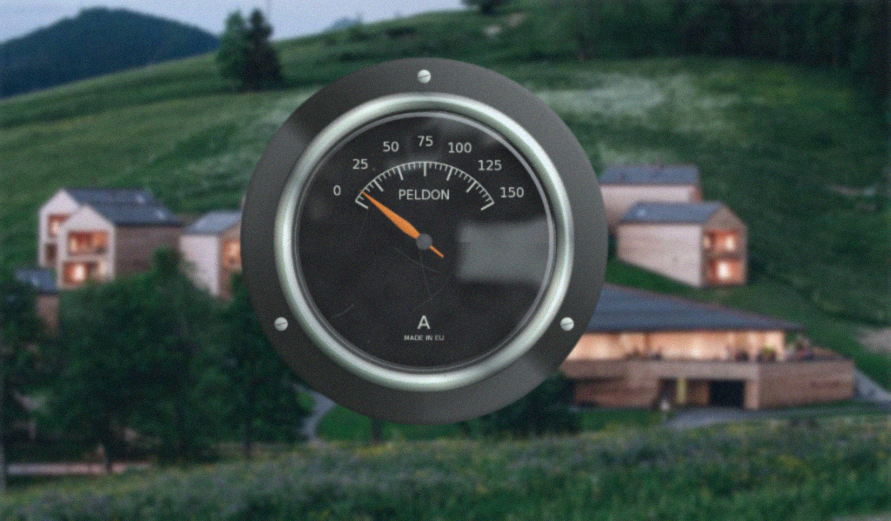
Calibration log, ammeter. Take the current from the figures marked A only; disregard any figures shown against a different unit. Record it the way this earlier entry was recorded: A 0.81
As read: A 10
